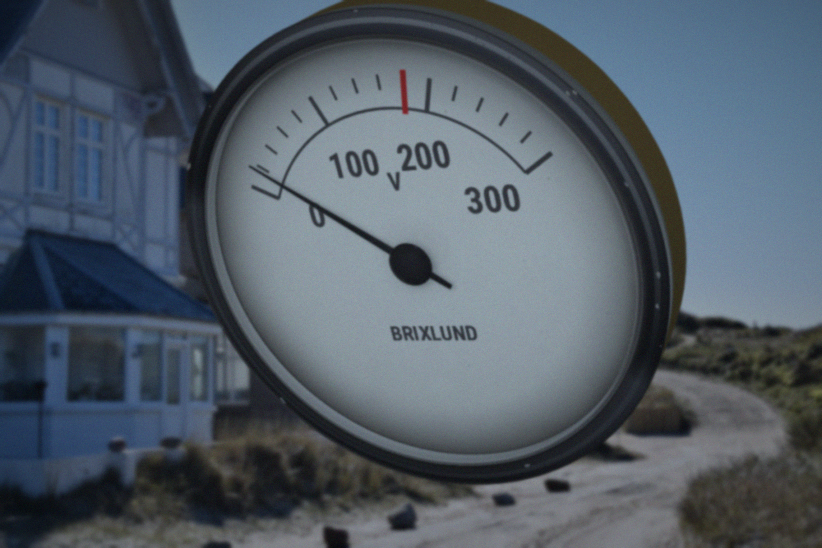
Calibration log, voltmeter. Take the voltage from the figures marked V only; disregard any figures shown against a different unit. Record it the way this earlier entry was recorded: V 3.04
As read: V 20
